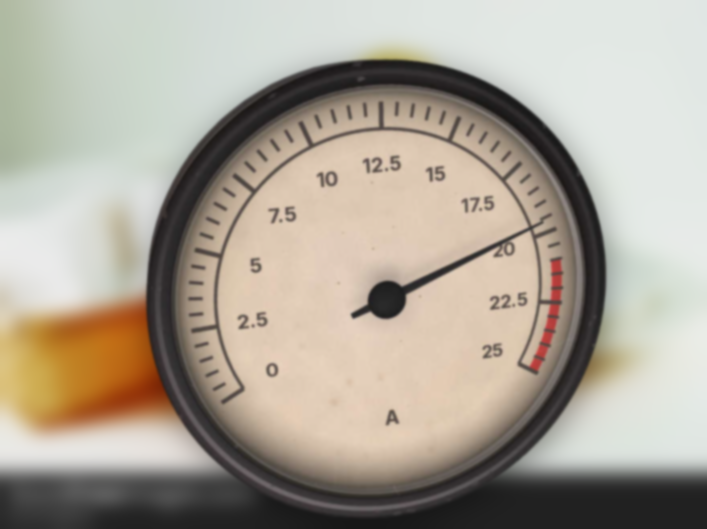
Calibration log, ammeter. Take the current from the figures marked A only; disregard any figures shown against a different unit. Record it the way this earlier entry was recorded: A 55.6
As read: A 19.5
